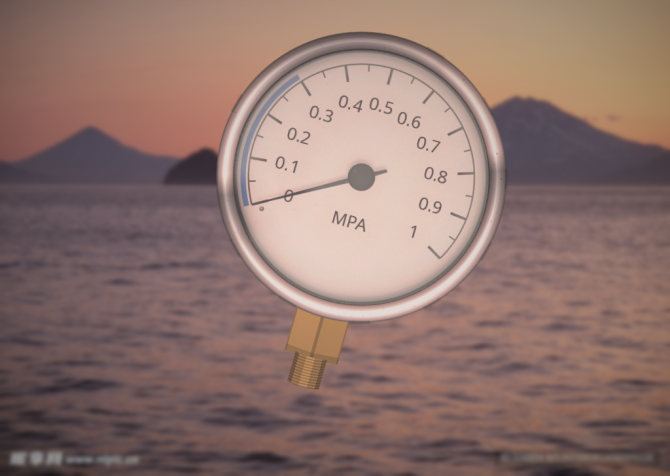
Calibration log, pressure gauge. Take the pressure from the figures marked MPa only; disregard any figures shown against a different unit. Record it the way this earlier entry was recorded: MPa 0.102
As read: MPa 0
